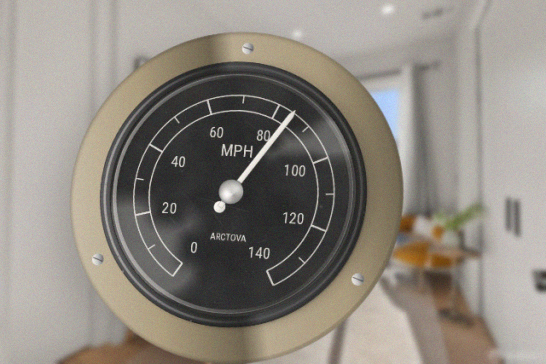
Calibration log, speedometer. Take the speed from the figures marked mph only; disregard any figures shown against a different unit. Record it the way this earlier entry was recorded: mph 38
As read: mph 85
